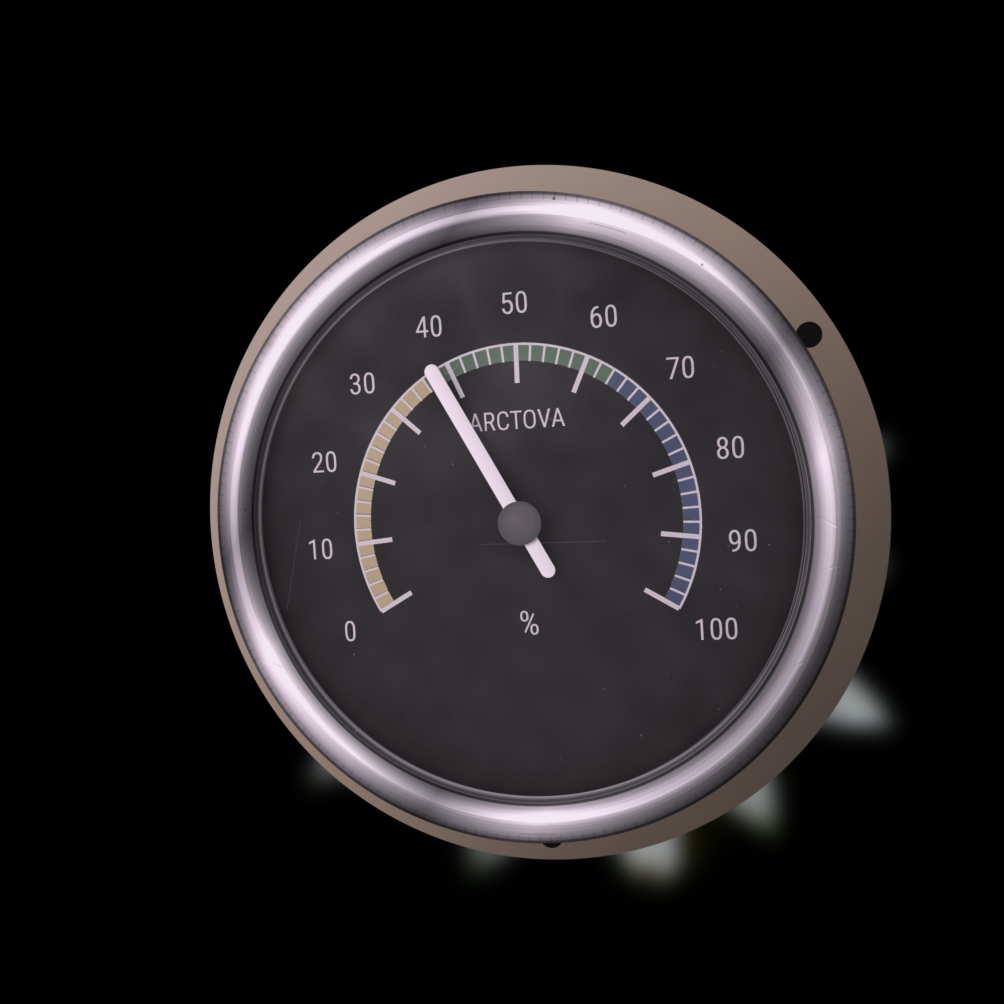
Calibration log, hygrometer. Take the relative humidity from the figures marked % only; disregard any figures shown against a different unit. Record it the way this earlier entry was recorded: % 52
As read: % 38
